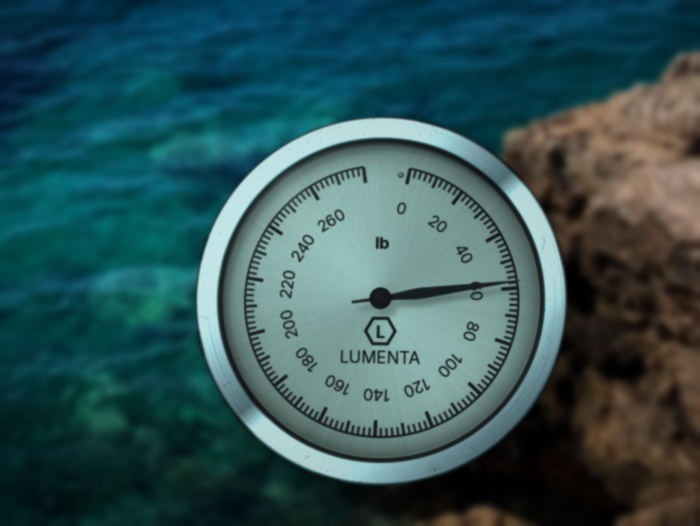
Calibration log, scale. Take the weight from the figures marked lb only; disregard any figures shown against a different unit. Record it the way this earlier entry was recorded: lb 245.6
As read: lb 58
